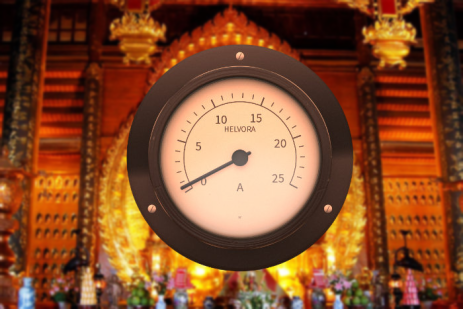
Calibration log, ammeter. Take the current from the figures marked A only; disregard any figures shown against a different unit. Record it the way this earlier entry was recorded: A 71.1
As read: A 0.5
